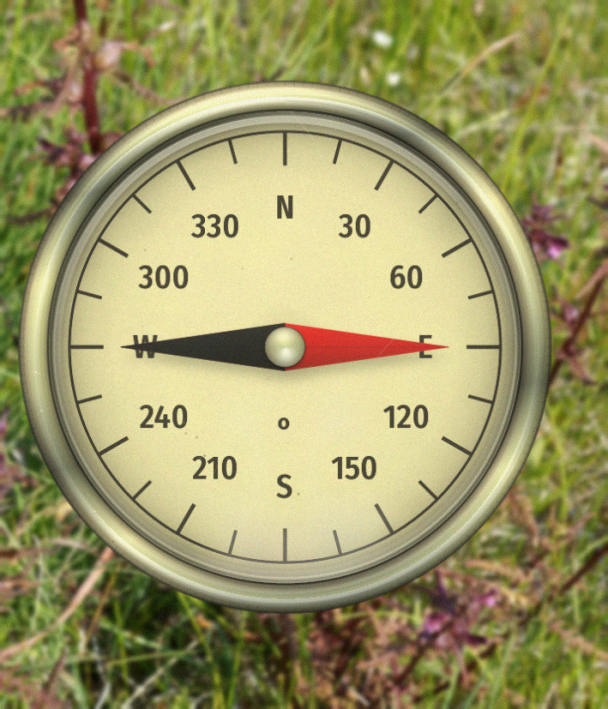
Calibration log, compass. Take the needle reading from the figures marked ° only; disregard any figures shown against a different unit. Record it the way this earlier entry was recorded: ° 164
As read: ° 90
